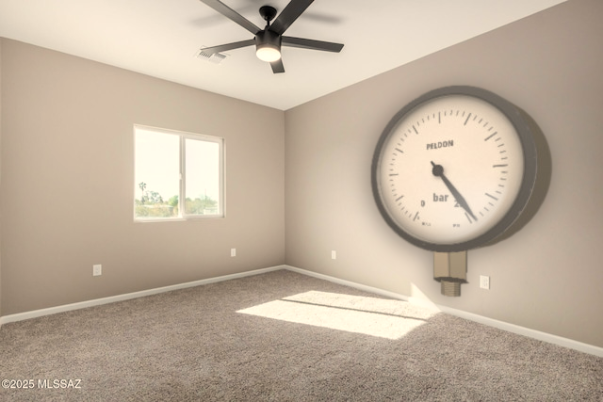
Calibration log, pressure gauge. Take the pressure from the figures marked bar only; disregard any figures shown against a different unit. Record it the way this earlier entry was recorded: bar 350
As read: bar 24.5
